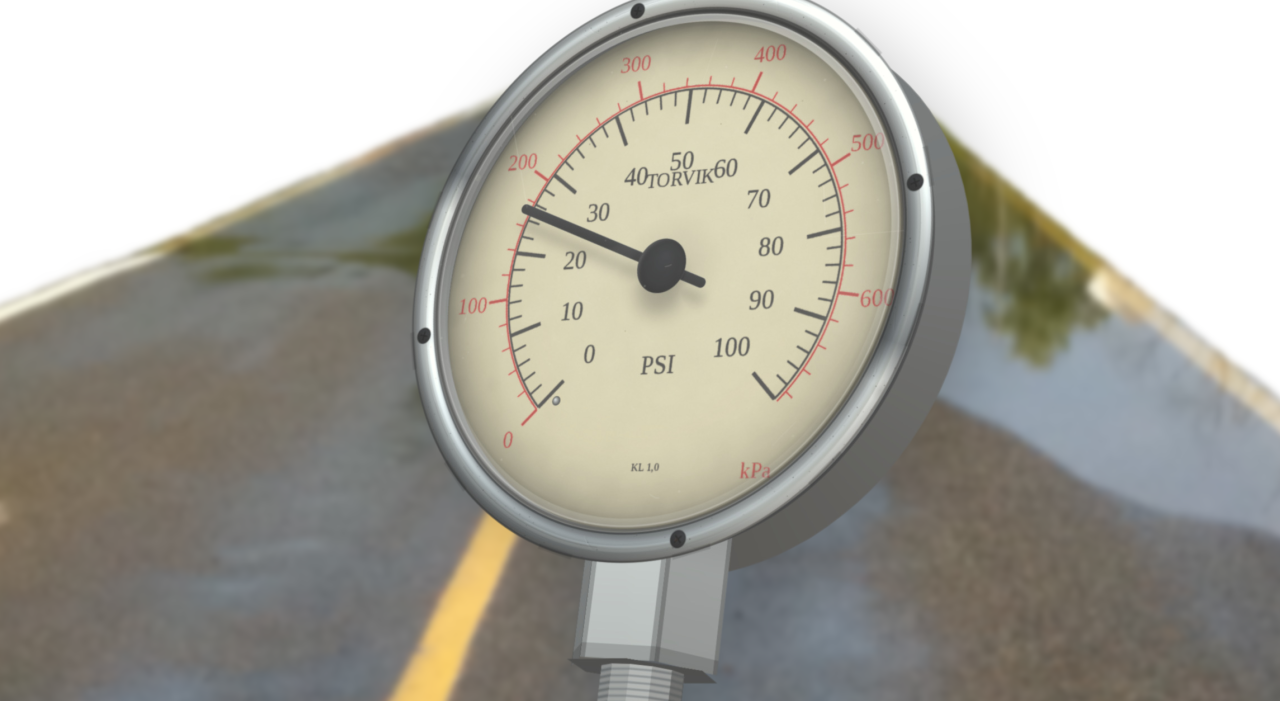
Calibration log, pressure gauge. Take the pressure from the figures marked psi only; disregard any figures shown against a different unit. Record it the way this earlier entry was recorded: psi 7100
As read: psi 25
